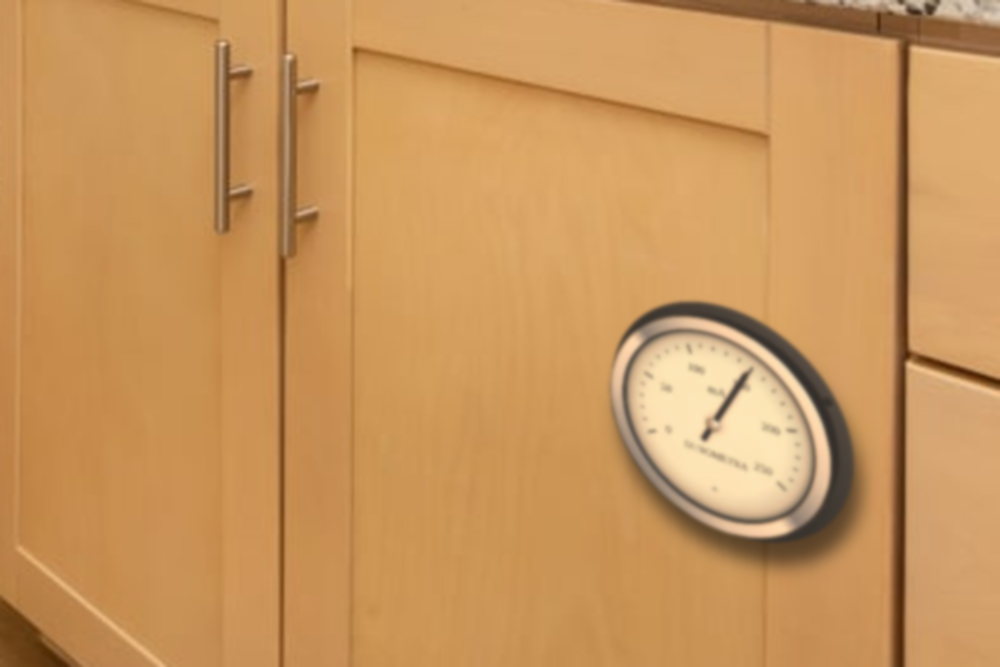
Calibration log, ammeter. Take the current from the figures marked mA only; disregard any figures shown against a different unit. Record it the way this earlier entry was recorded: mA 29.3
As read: mA 150
